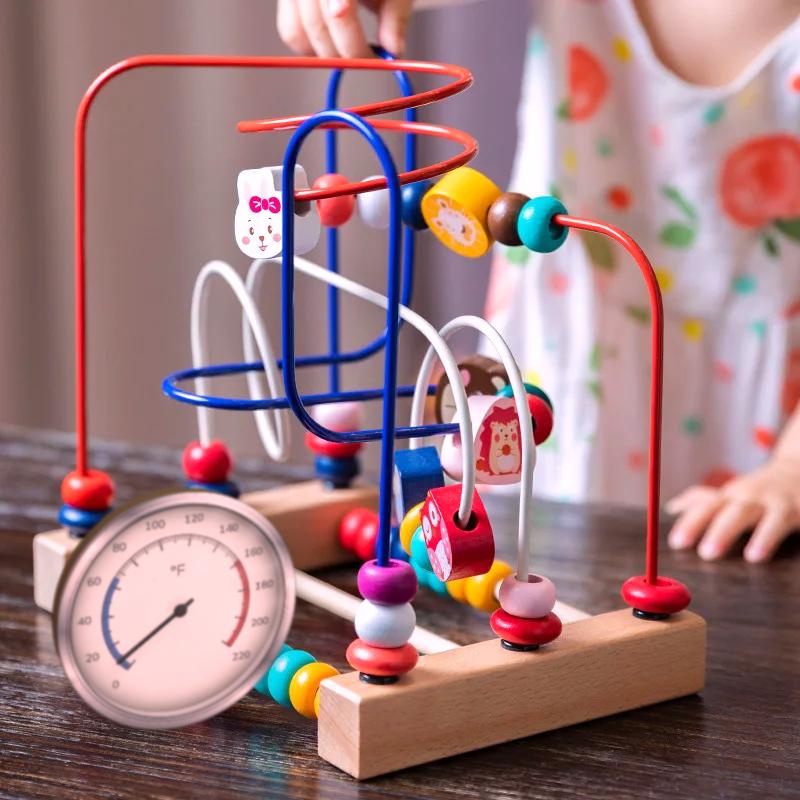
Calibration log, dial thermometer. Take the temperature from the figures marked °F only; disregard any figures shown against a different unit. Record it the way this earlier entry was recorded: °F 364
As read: °F 10
